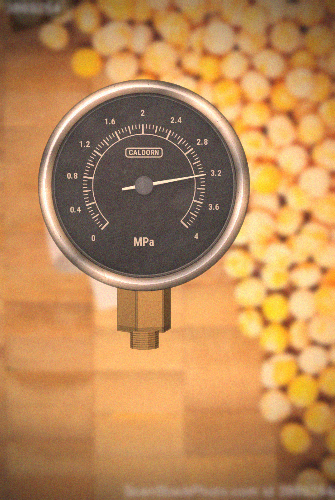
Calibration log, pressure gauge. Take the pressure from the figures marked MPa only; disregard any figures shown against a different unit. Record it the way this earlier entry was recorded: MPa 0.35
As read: MPa 3.2
